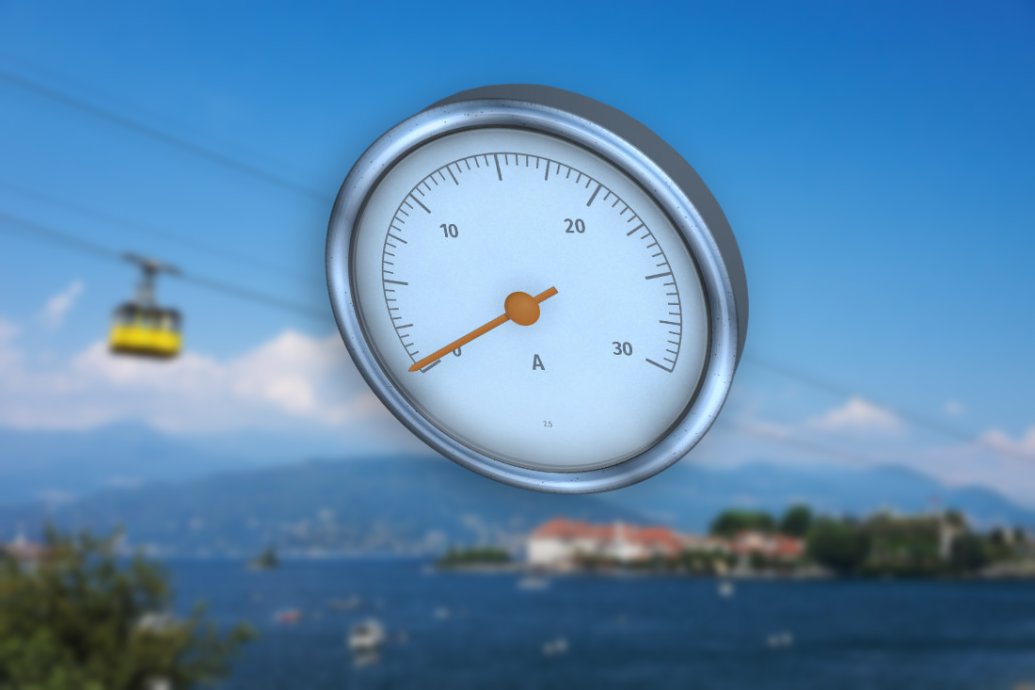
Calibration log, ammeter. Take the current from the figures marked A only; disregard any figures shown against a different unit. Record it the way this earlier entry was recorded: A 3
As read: A 0.5
